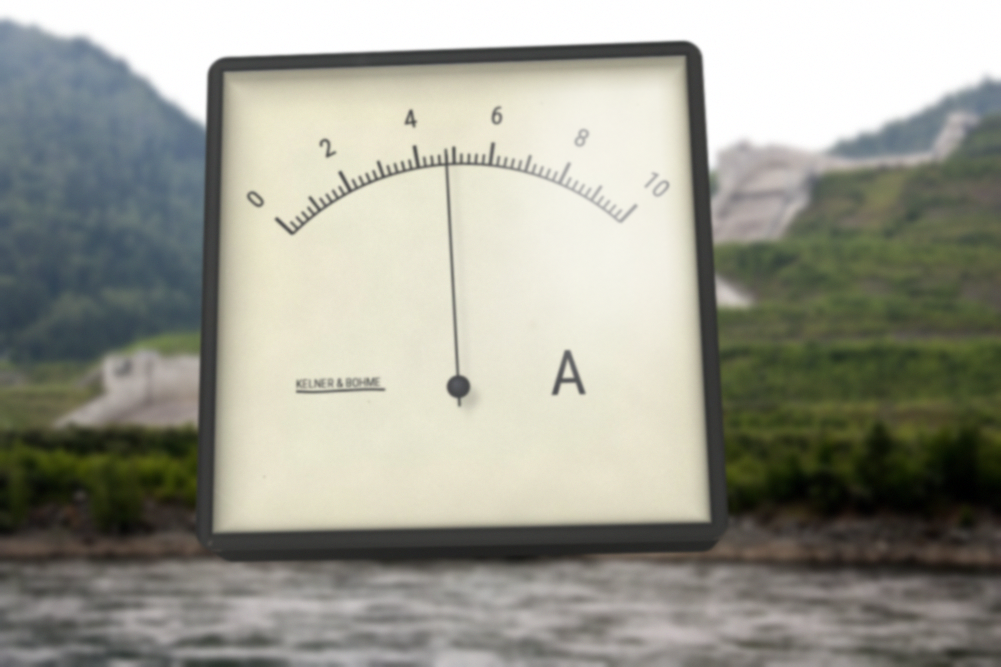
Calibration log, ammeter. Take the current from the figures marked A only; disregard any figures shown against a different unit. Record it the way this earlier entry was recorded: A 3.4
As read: A 4.8
